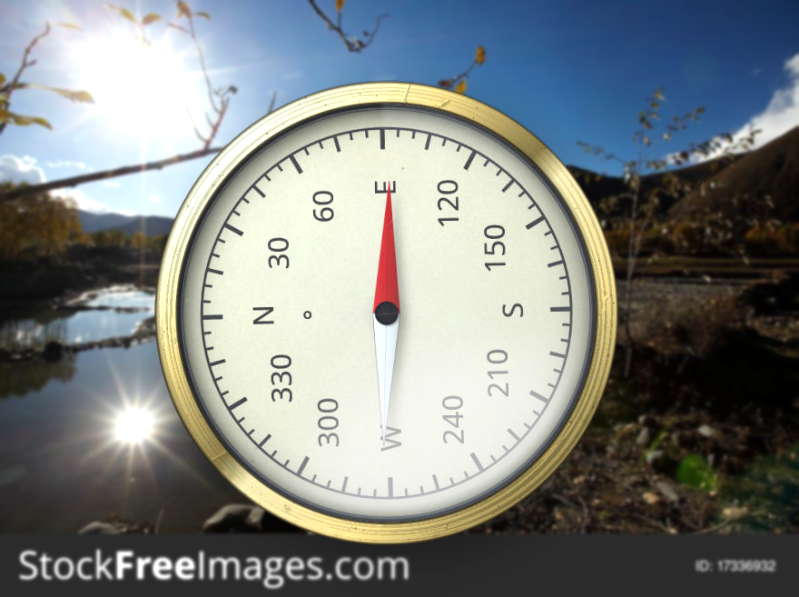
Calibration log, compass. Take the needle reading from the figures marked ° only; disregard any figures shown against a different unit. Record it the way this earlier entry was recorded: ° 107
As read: ° 92.5
